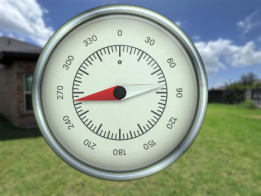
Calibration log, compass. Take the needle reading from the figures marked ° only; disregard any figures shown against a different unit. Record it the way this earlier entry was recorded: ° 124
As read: ° 260
